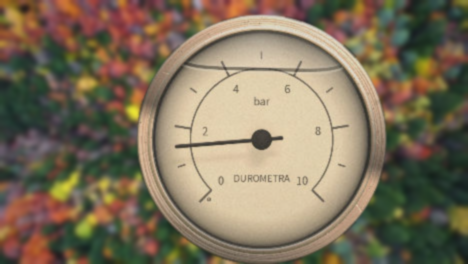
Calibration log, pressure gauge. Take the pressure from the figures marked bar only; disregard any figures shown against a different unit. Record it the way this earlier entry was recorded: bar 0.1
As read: bar 1.5
